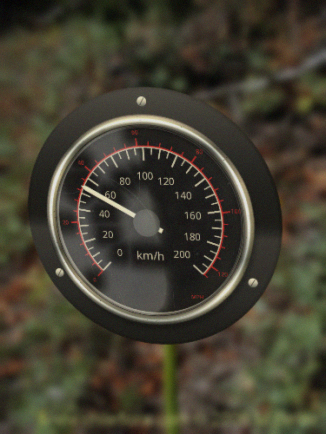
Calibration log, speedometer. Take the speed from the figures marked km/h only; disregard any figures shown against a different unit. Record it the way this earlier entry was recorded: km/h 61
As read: km/h 55
